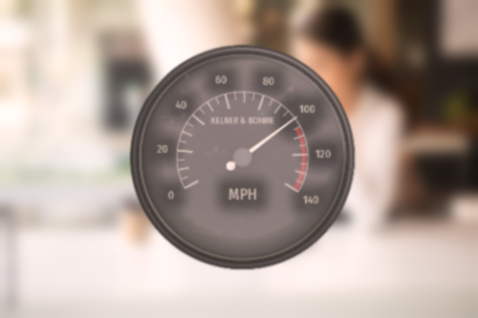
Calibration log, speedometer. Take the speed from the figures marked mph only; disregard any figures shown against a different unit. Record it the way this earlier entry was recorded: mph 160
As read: mph 100
